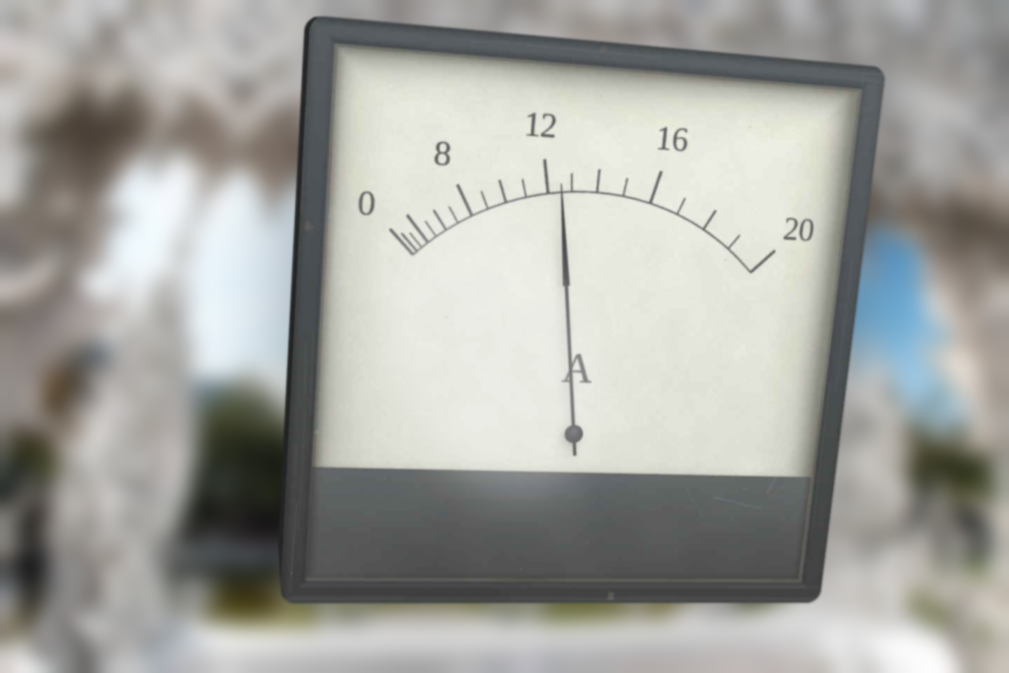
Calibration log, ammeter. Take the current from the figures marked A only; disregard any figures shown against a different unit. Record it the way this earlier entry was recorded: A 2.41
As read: A 12.5
